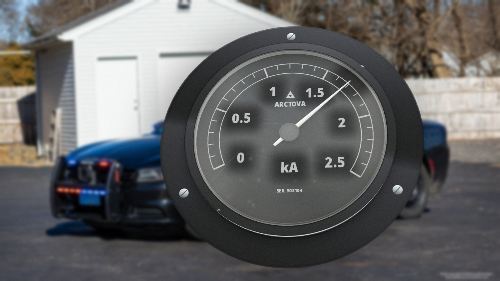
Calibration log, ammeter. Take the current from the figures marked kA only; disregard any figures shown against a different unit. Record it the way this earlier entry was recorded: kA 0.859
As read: kA 1.7
